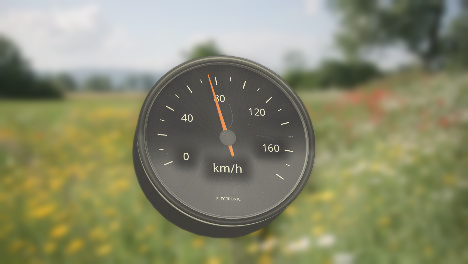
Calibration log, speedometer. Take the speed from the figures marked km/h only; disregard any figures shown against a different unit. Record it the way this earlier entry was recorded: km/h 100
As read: km/h 75
